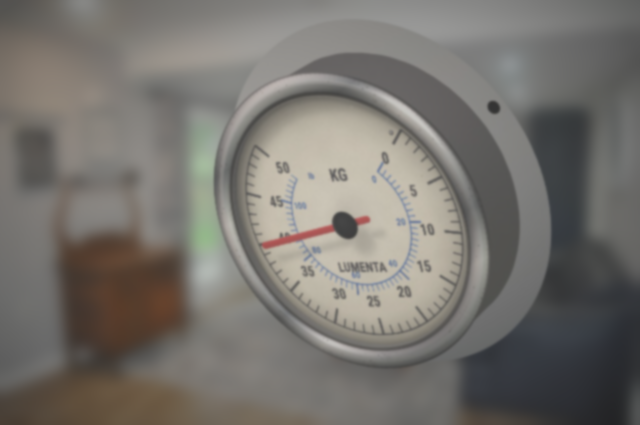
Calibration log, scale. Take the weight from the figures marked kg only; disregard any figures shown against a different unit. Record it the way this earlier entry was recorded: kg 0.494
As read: kg 40
